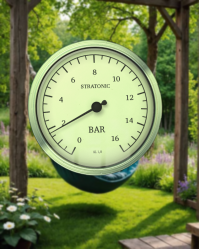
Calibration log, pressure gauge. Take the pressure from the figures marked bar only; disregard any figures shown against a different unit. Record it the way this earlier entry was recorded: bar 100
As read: bar 1.75
